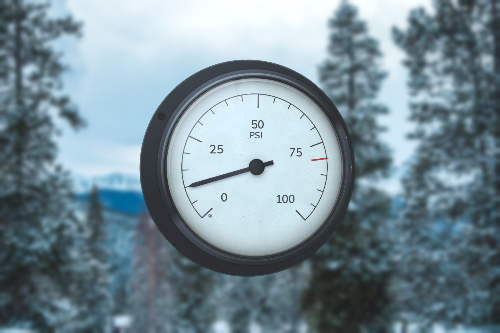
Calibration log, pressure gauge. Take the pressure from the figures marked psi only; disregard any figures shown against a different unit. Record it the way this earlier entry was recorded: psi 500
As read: psi 10
